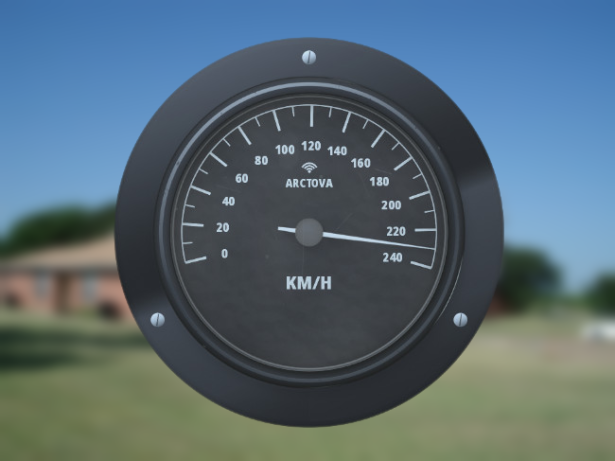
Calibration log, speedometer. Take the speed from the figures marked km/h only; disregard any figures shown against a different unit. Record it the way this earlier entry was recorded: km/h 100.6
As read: km/h 230
